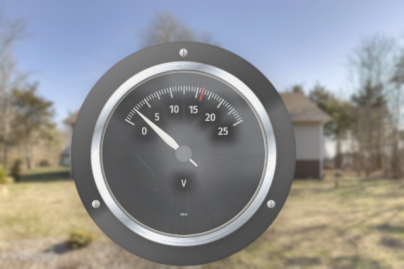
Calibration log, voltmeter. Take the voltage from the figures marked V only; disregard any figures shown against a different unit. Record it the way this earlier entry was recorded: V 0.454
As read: V 2.5
